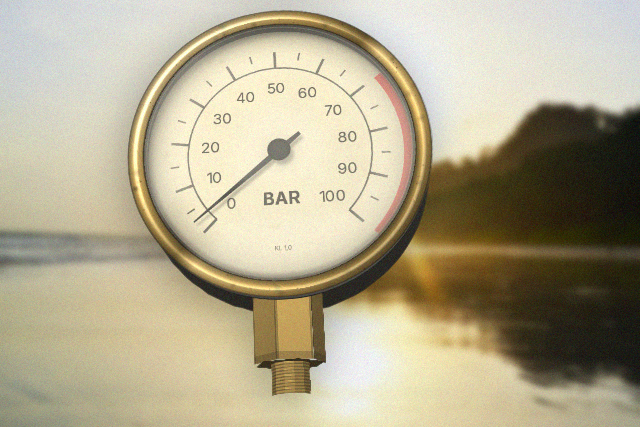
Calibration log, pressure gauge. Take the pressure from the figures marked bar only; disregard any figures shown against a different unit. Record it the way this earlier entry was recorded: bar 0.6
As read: bar 2.5
